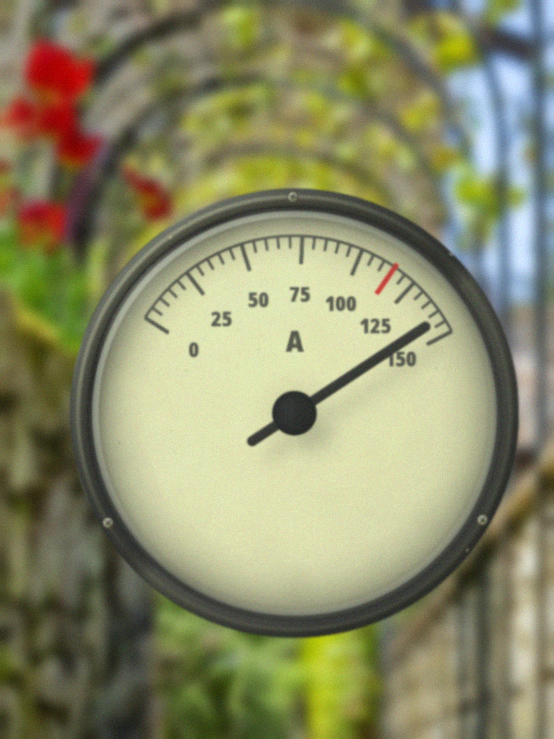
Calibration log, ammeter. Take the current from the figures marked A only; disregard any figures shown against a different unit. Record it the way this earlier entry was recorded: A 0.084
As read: A 142.5
